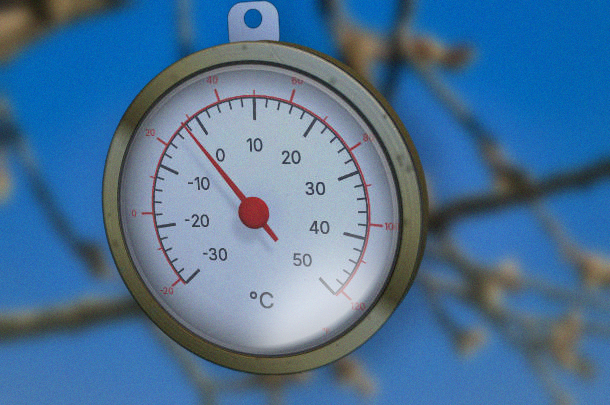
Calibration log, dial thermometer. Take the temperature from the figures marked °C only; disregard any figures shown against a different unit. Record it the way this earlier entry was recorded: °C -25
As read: °C -2
